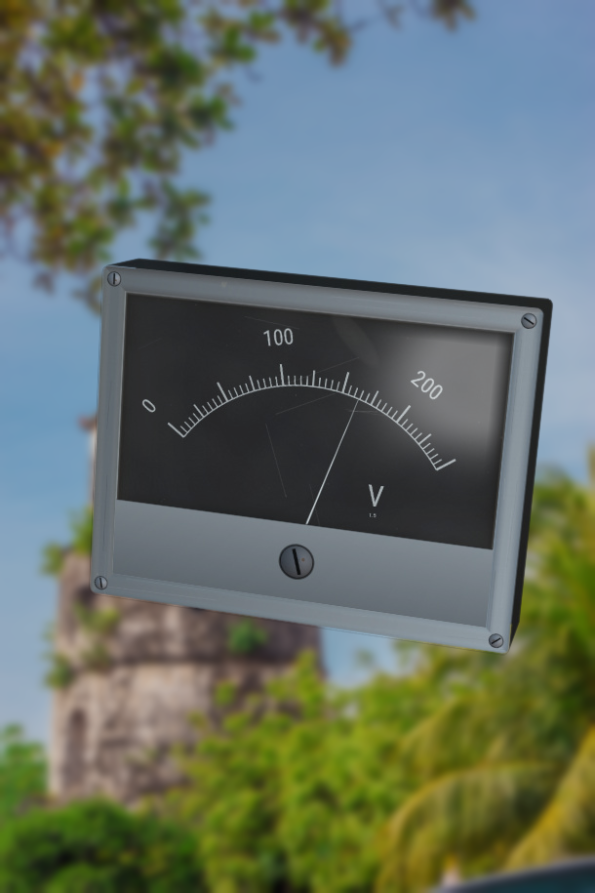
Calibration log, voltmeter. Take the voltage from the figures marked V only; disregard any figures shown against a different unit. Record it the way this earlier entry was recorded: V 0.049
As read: V 165
